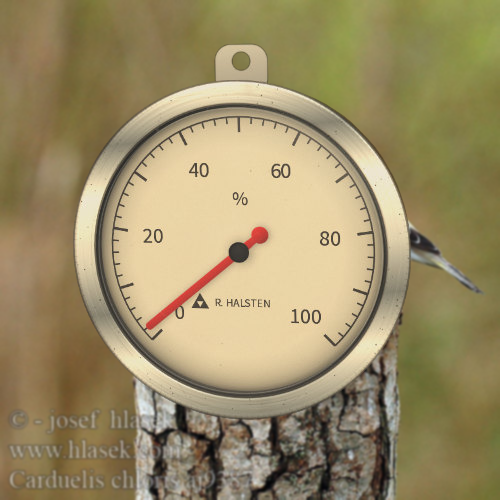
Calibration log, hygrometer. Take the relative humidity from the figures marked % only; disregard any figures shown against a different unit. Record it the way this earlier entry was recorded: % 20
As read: % 2
